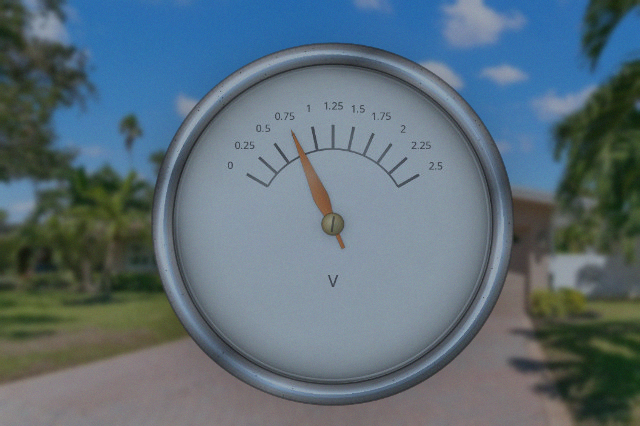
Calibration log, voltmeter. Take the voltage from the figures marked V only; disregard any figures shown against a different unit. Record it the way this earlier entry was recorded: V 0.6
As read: V 0.75
